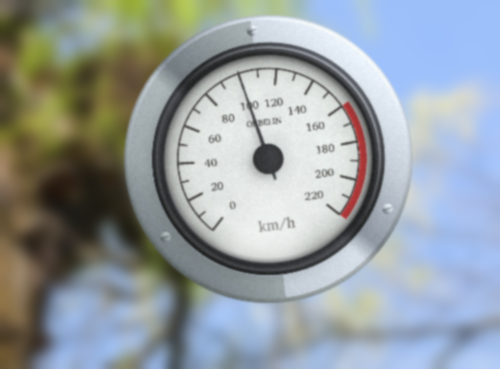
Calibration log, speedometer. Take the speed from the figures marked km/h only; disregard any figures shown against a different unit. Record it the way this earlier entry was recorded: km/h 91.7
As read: km/h 100
